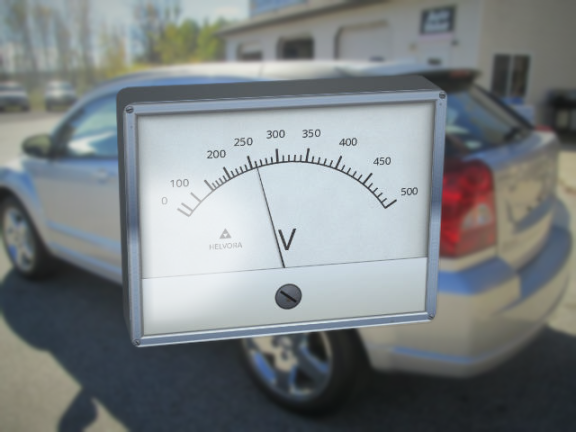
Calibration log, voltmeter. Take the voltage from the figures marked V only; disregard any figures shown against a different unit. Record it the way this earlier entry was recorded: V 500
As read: V 260
